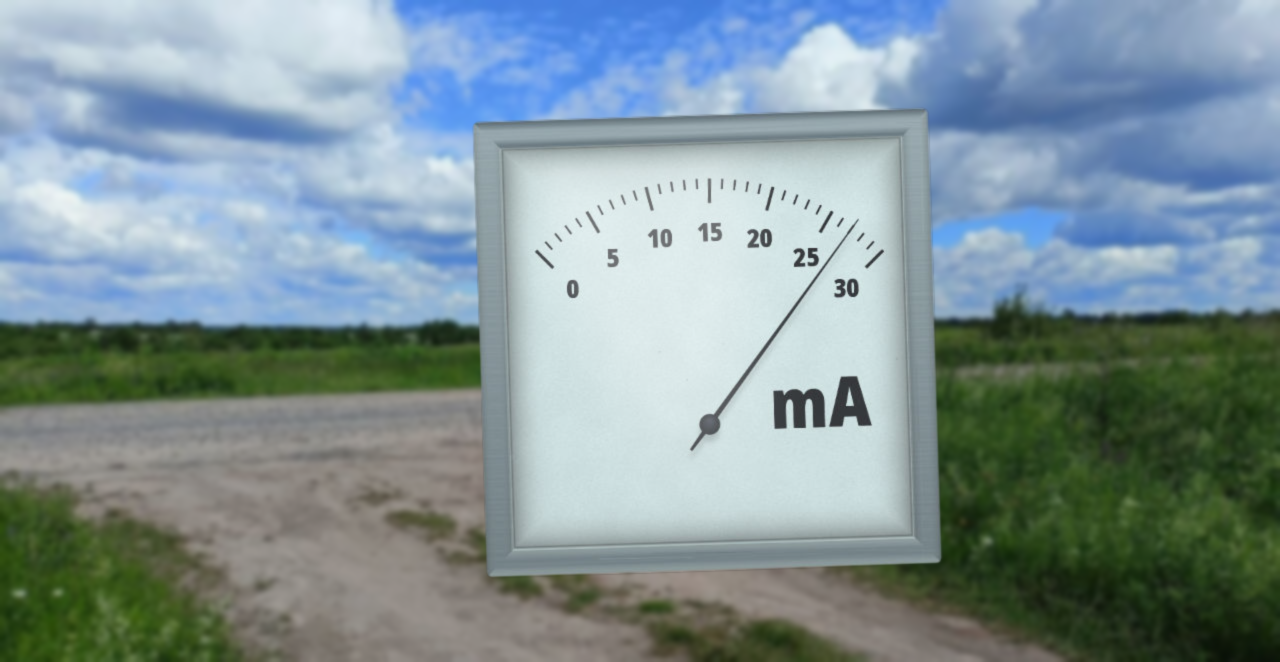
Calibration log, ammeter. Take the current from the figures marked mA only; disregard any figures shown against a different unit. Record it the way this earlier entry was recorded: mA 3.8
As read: mA 27
